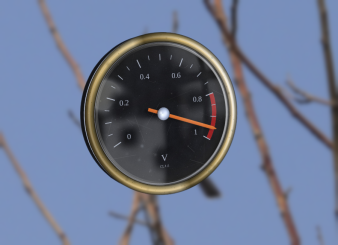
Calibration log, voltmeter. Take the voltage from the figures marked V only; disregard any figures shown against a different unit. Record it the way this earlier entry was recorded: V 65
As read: V 0.95
